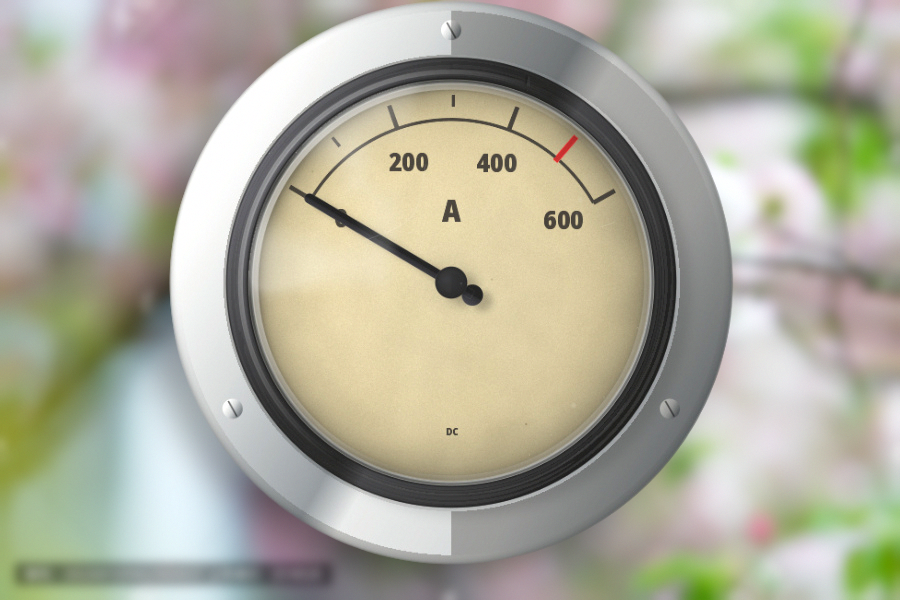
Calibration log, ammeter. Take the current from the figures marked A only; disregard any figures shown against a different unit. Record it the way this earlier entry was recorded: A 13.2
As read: A 0
